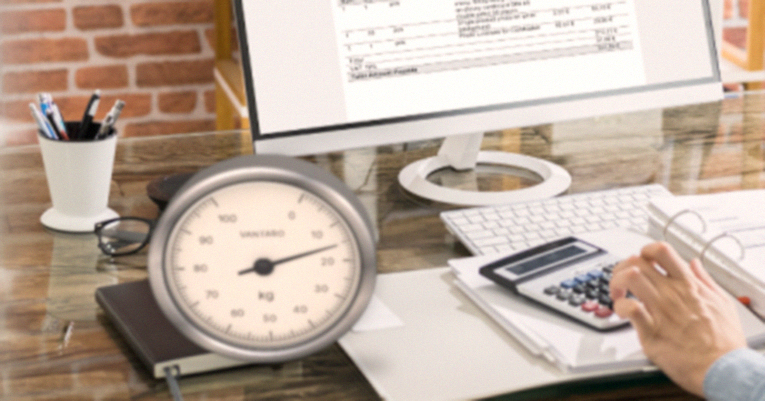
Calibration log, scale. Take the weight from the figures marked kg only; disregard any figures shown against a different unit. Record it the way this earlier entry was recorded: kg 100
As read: kg 15
